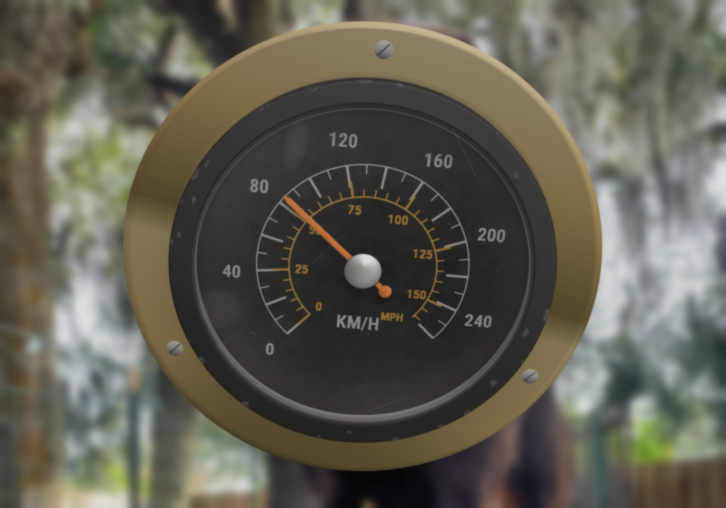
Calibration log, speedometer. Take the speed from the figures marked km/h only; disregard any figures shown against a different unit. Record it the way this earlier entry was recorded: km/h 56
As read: km/h 85
